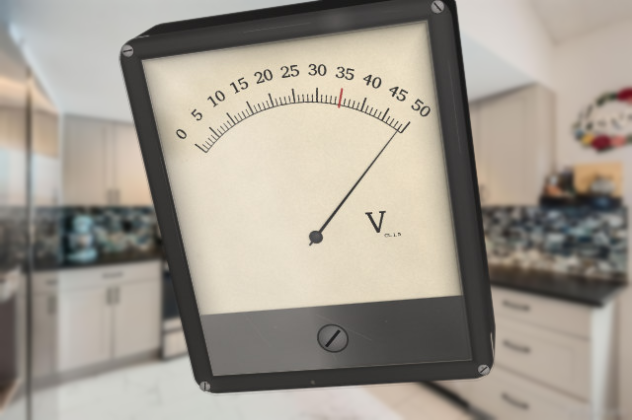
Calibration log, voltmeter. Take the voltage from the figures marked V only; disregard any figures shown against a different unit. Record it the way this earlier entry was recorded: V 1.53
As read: V 49
